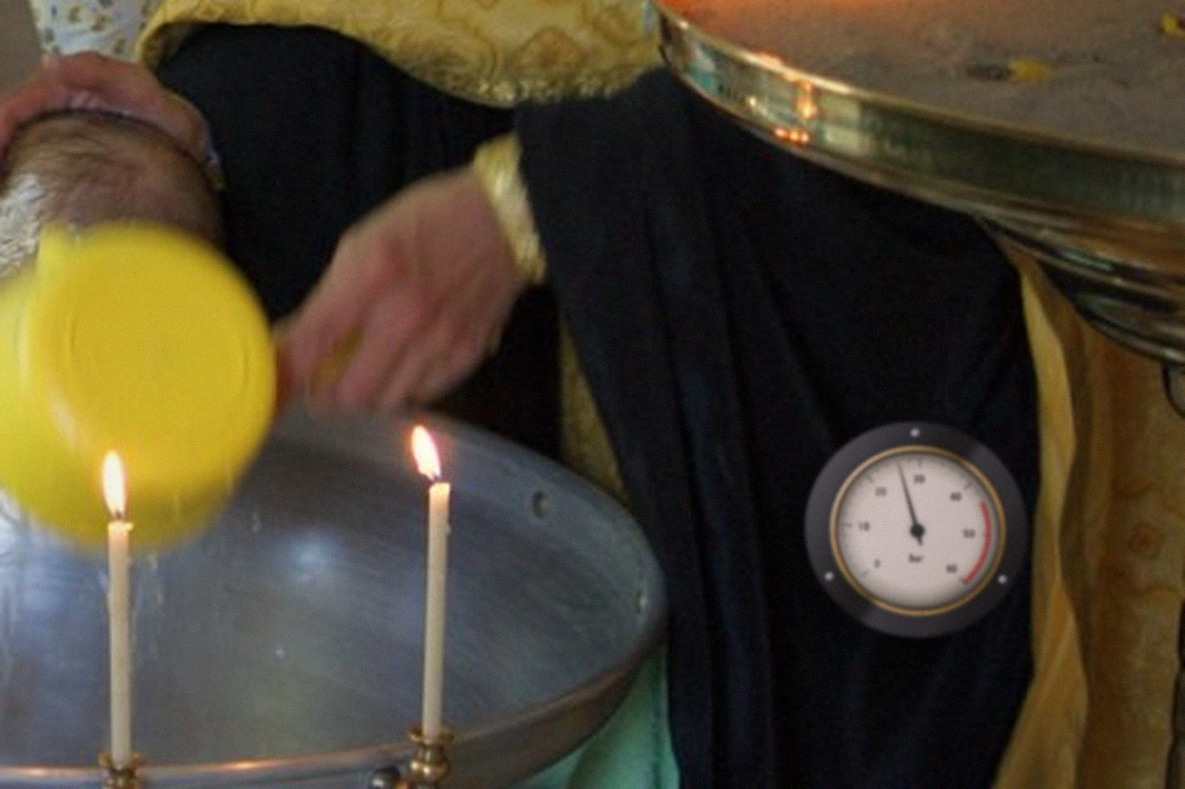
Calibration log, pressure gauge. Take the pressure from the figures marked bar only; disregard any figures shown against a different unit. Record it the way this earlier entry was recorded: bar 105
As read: bar 26
